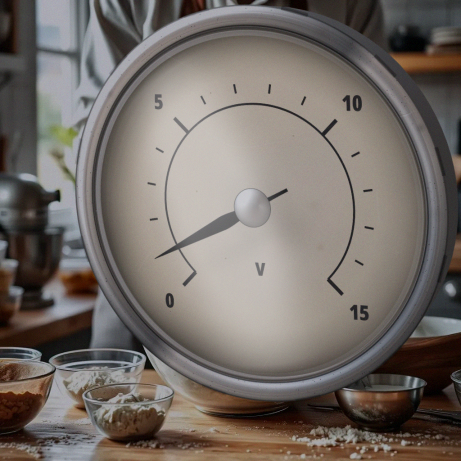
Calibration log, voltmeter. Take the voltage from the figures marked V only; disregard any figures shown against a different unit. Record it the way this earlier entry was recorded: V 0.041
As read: V 1
